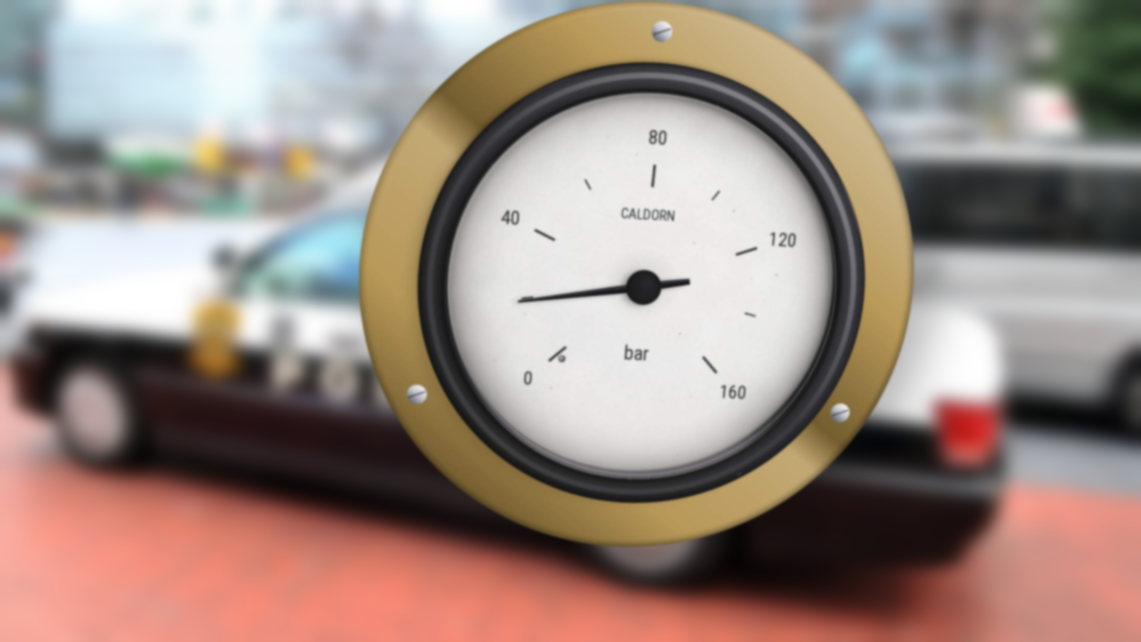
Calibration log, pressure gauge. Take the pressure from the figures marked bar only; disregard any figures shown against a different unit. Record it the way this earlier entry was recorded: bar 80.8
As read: bar 20
